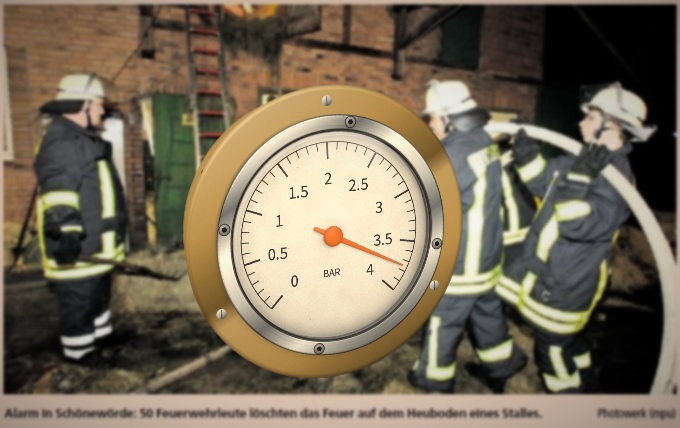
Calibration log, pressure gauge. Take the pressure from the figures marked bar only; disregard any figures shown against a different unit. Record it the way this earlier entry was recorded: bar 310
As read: bar 3.75
